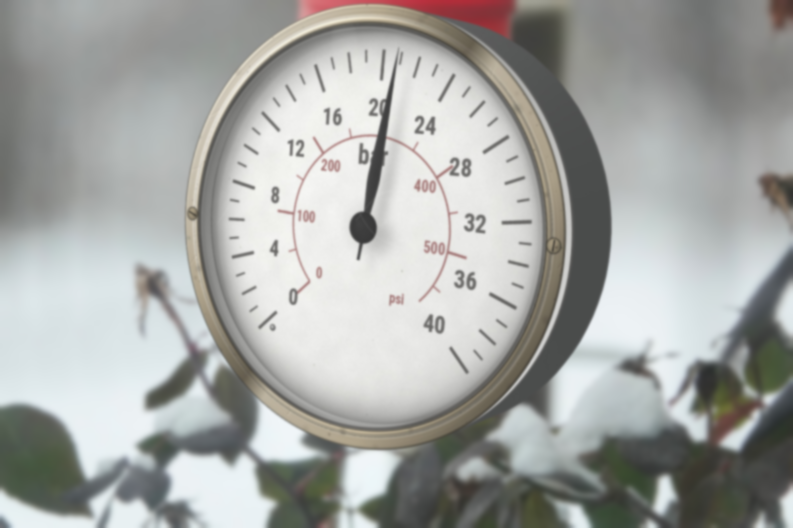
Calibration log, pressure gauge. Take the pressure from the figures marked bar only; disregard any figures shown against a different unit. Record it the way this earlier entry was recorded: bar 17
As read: bar 21
